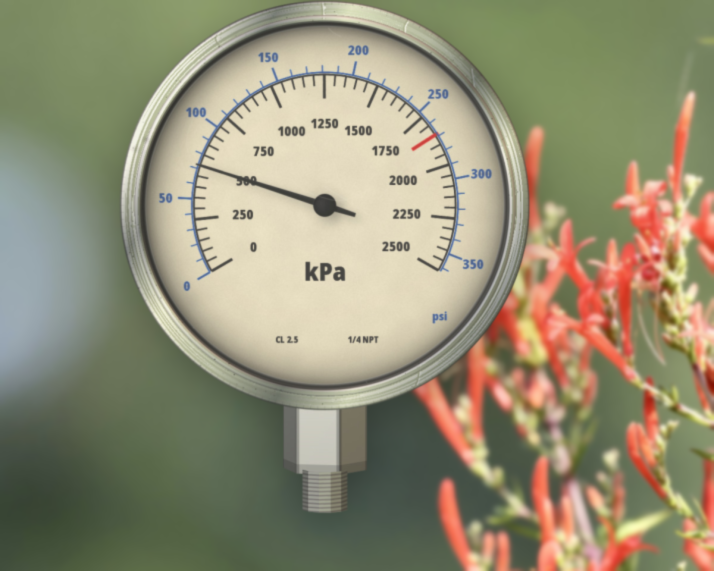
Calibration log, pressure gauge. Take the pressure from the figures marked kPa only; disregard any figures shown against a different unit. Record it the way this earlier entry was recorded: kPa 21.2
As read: kPa 500
